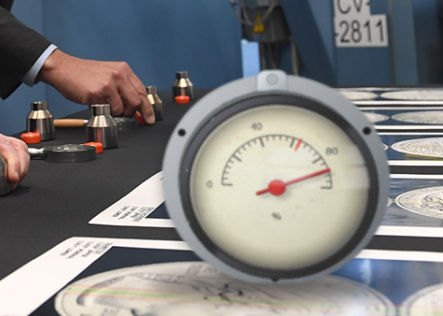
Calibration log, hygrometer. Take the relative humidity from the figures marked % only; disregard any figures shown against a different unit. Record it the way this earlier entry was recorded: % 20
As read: % 88
